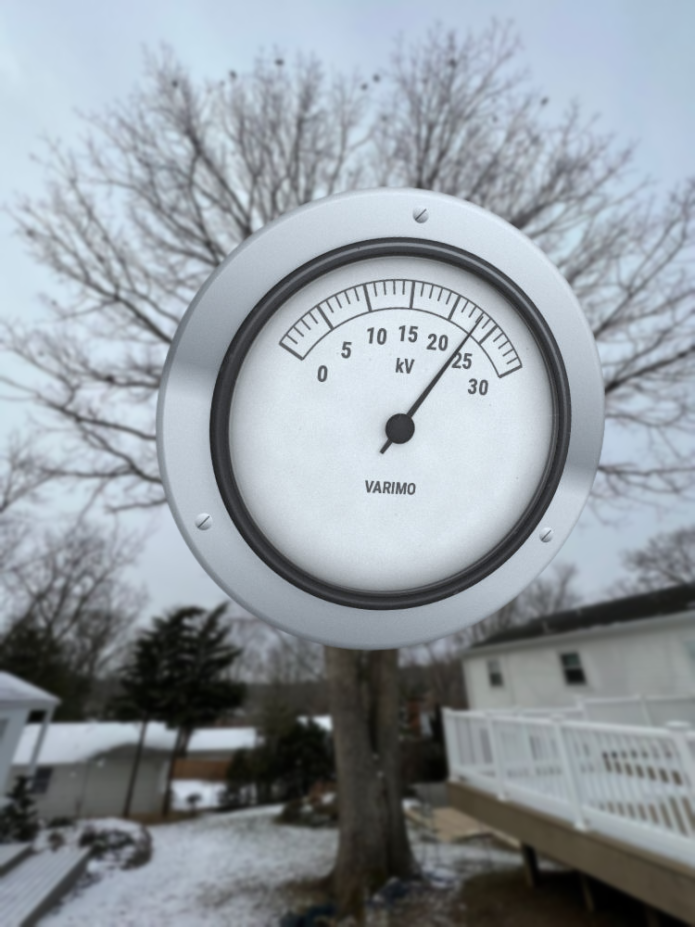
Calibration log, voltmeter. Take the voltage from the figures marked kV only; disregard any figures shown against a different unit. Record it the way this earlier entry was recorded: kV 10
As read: kV 23
